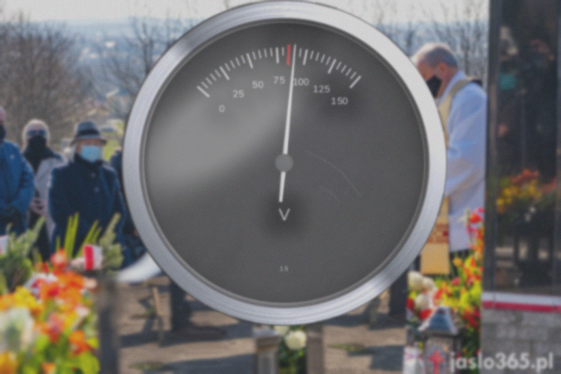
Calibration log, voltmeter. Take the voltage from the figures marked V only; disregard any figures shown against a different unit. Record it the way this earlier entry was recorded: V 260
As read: V 90
